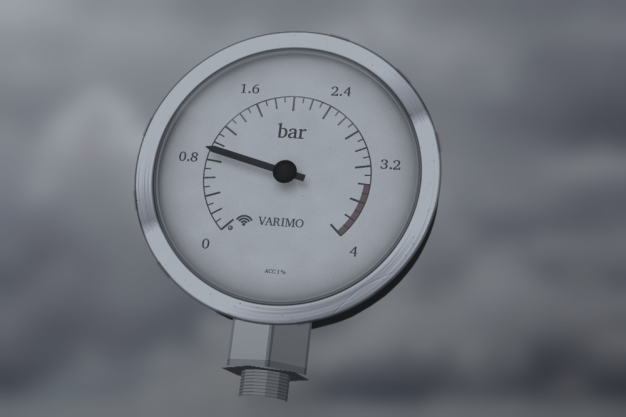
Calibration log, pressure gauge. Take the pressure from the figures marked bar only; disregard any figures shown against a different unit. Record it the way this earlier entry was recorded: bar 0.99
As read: bar 0.9
